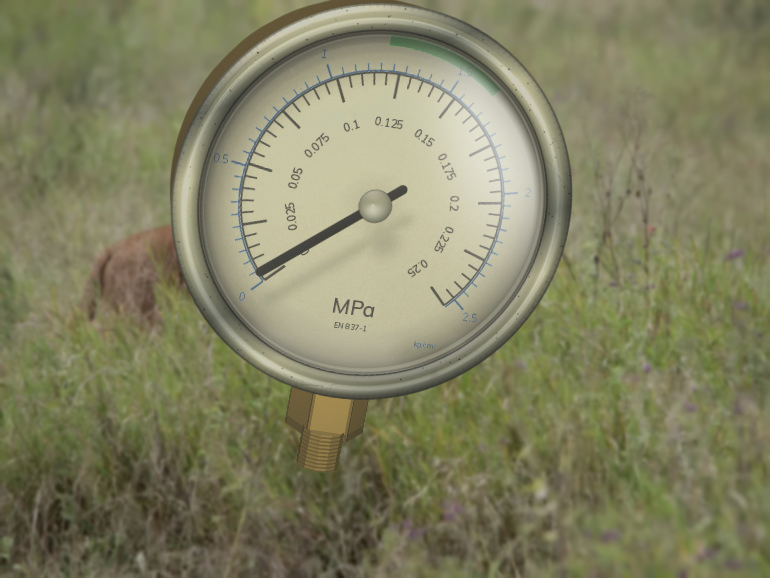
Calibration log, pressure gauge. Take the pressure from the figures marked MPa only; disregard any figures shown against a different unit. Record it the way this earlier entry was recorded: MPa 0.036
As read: MPa 0.005
